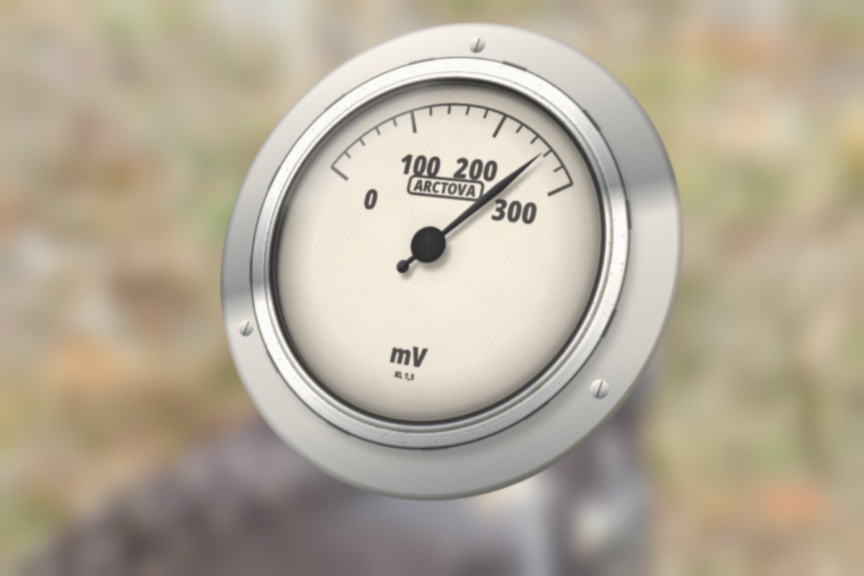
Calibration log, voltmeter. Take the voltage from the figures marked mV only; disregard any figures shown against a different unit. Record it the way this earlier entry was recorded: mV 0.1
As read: mV 260
